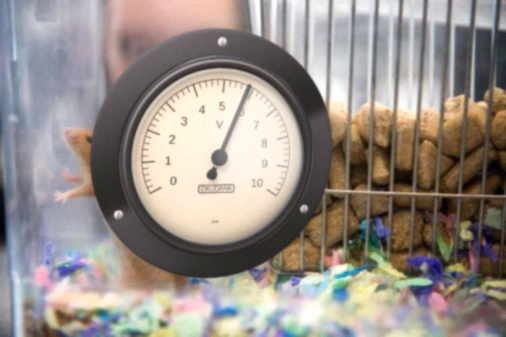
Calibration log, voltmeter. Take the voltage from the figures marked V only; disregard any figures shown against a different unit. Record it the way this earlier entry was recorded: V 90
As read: V 5.8
